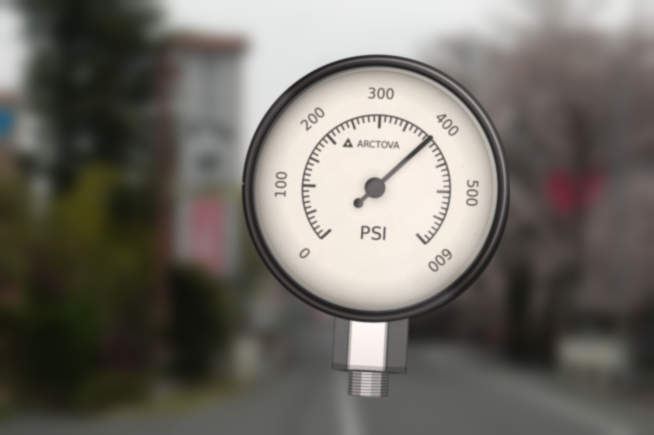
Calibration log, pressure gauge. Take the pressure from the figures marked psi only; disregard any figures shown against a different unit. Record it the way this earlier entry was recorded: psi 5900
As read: psi 400
